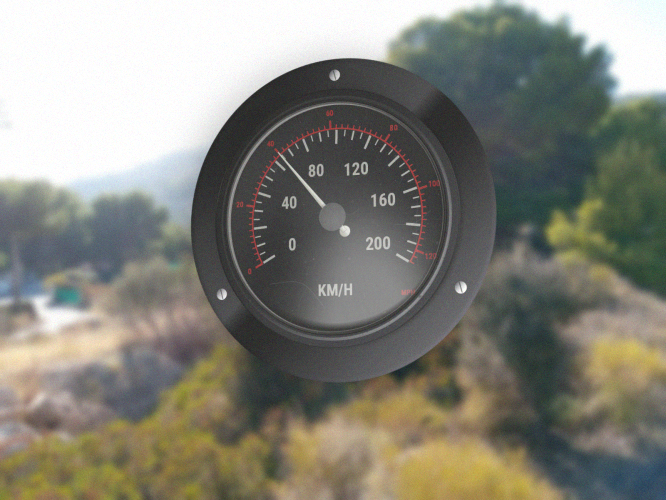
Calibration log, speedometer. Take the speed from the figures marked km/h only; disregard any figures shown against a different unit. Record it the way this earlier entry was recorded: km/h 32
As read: km/h 65
